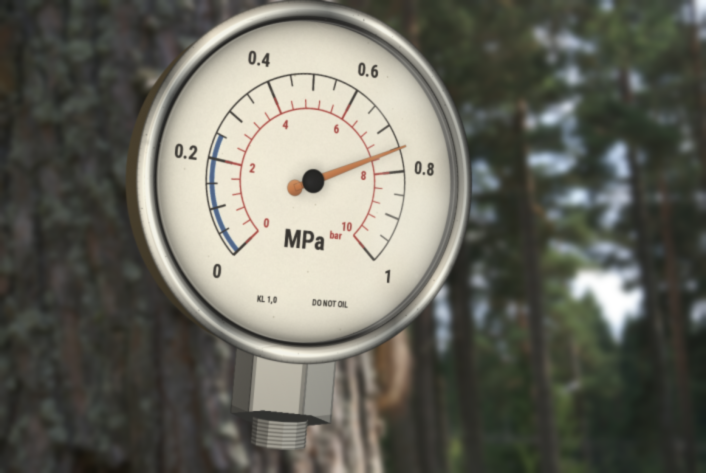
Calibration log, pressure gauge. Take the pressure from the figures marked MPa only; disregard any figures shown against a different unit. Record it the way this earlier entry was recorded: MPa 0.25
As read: MPa 0.75
